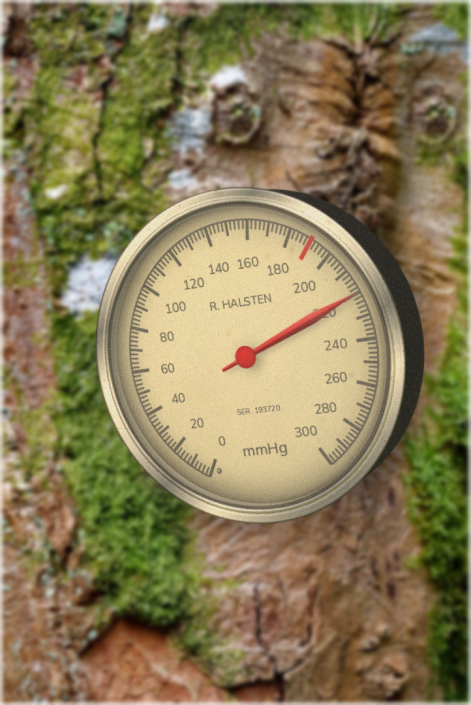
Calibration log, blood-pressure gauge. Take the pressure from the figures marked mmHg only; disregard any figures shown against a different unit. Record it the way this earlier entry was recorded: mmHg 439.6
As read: mmHg 220
